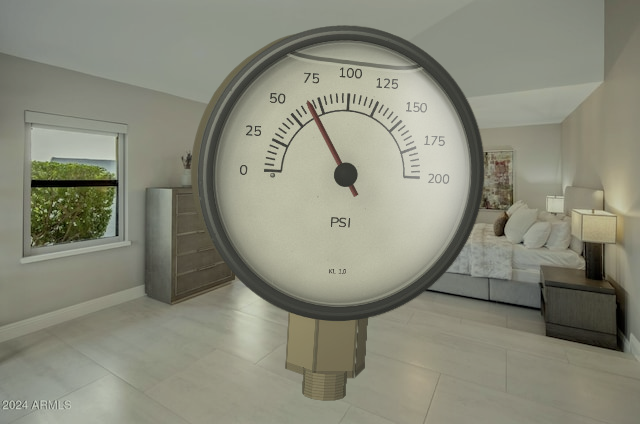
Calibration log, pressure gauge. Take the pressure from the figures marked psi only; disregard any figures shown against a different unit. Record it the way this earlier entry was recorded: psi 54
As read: psi 65
